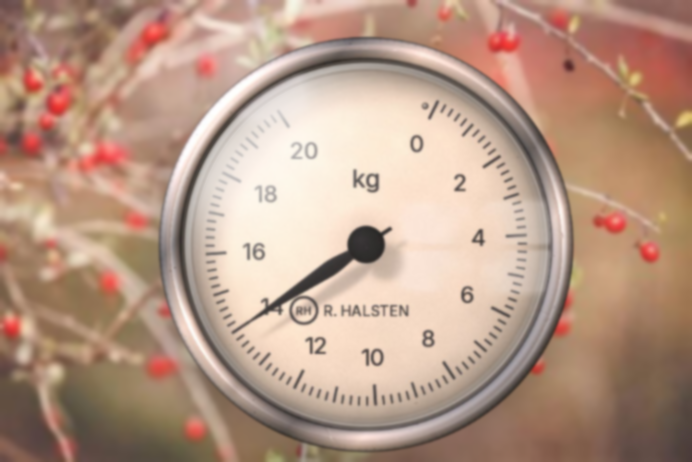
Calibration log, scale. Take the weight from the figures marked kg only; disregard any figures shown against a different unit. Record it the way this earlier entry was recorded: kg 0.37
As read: kg 14
